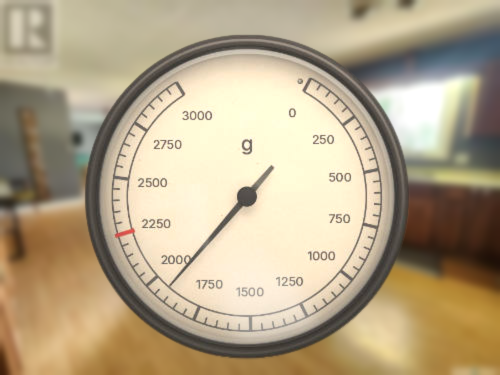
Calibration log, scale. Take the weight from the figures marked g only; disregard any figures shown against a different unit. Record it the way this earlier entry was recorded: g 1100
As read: g 1925
